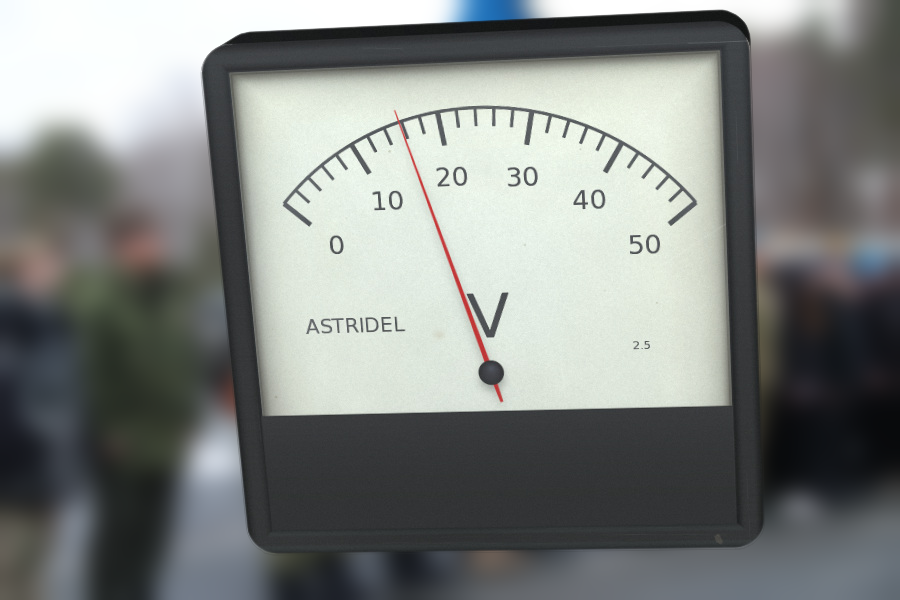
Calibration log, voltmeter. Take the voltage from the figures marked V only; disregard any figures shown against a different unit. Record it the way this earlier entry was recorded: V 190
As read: V 16
